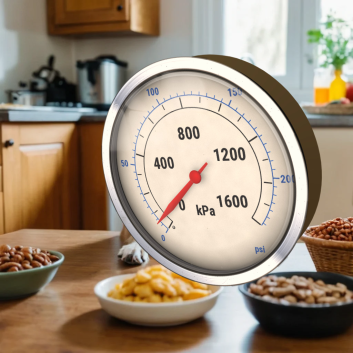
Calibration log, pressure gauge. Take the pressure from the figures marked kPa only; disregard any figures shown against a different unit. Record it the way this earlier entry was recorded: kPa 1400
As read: kPa 50
